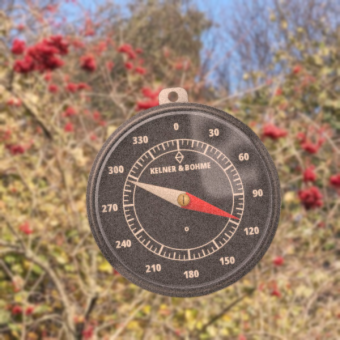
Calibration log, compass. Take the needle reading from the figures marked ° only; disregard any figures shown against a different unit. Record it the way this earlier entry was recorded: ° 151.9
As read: ° 115
